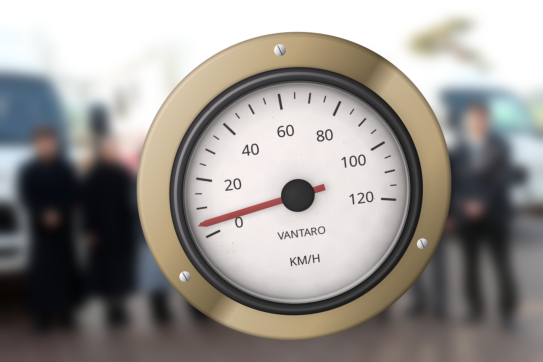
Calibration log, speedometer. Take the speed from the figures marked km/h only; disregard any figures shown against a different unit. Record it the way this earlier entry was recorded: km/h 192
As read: km/h 5
